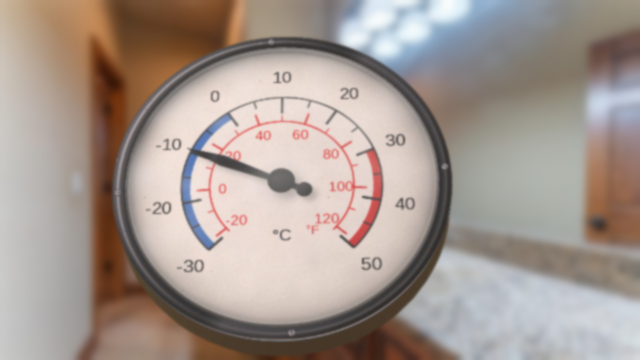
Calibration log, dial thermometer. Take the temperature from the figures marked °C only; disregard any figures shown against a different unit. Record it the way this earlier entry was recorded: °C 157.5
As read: °C -10
